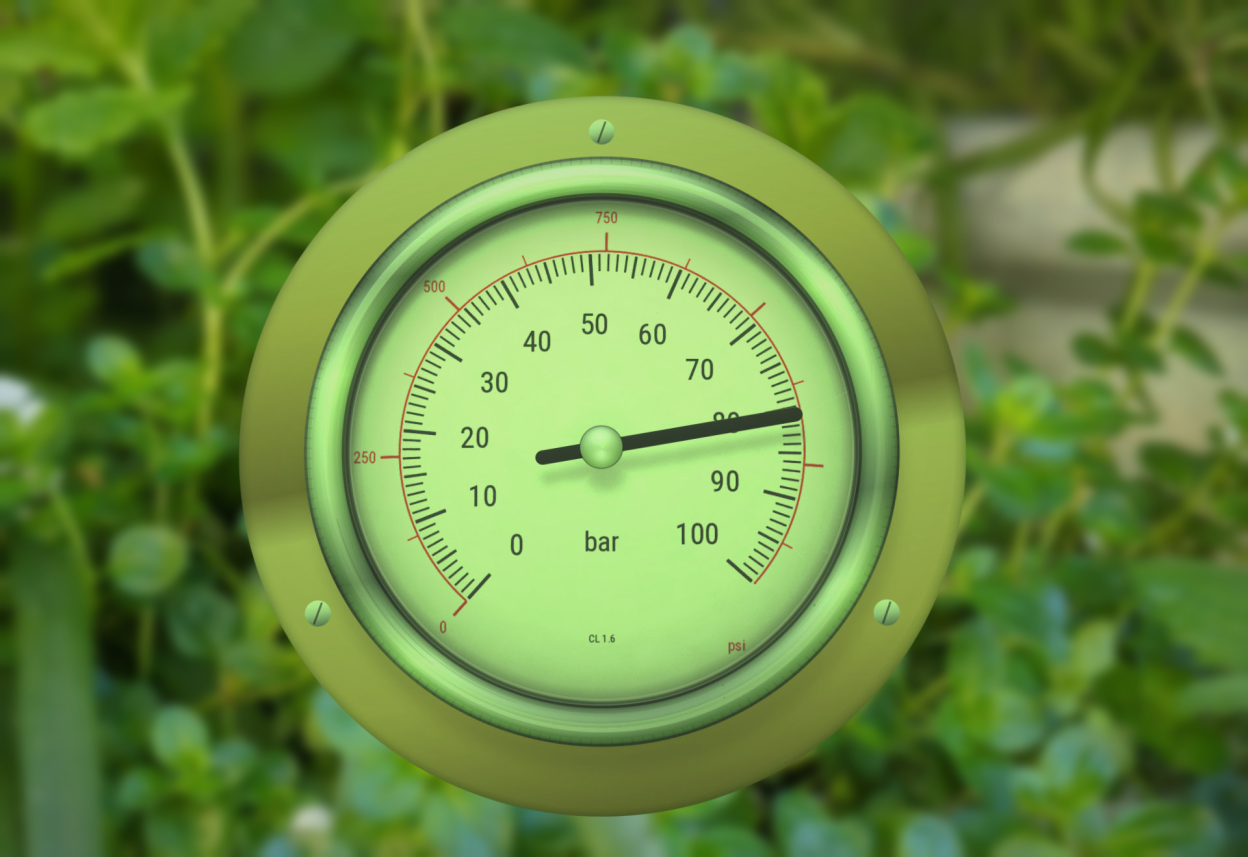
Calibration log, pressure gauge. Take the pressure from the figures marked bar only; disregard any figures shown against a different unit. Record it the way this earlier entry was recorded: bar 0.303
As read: bar 81
